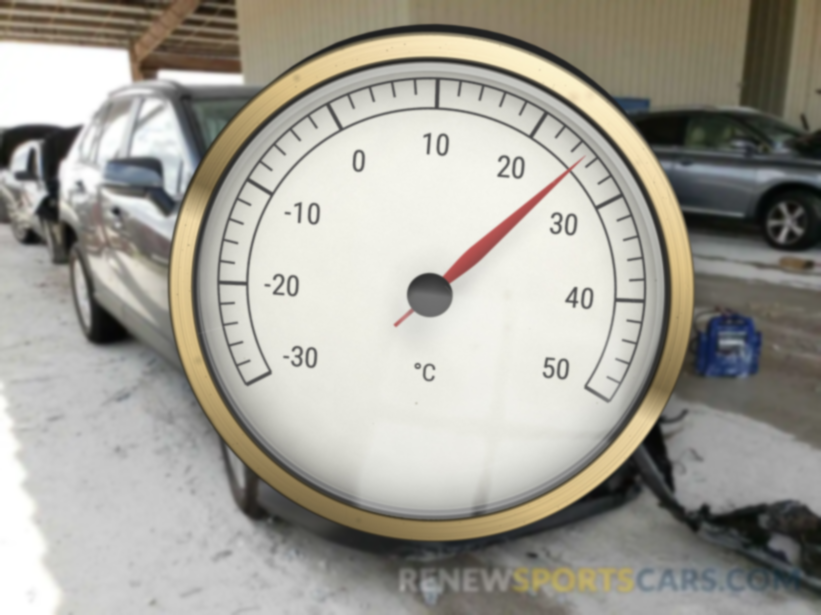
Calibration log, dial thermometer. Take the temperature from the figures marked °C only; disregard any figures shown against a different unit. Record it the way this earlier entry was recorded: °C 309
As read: °C 25
